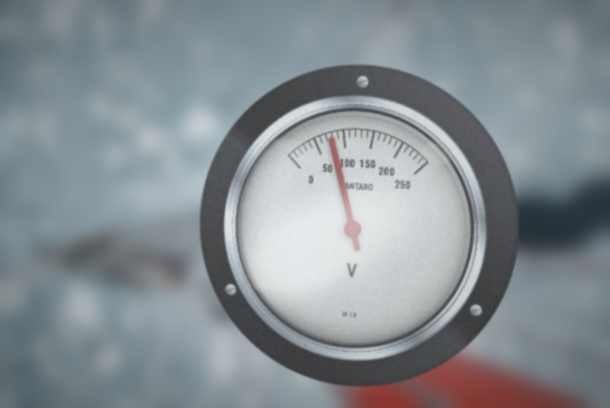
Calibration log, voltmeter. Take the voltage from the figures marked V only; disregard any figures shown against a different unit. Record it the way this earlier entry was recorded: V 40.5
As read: V 80
